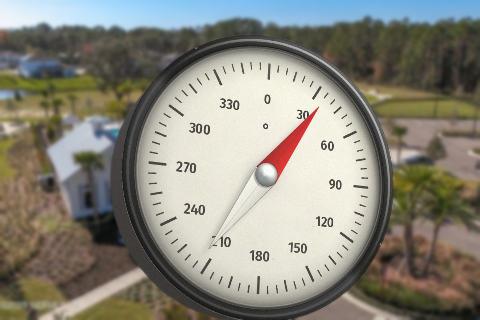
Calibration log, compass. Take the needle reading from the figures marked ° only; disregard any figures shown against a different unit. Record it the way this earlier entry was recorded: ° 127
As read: ° 35
